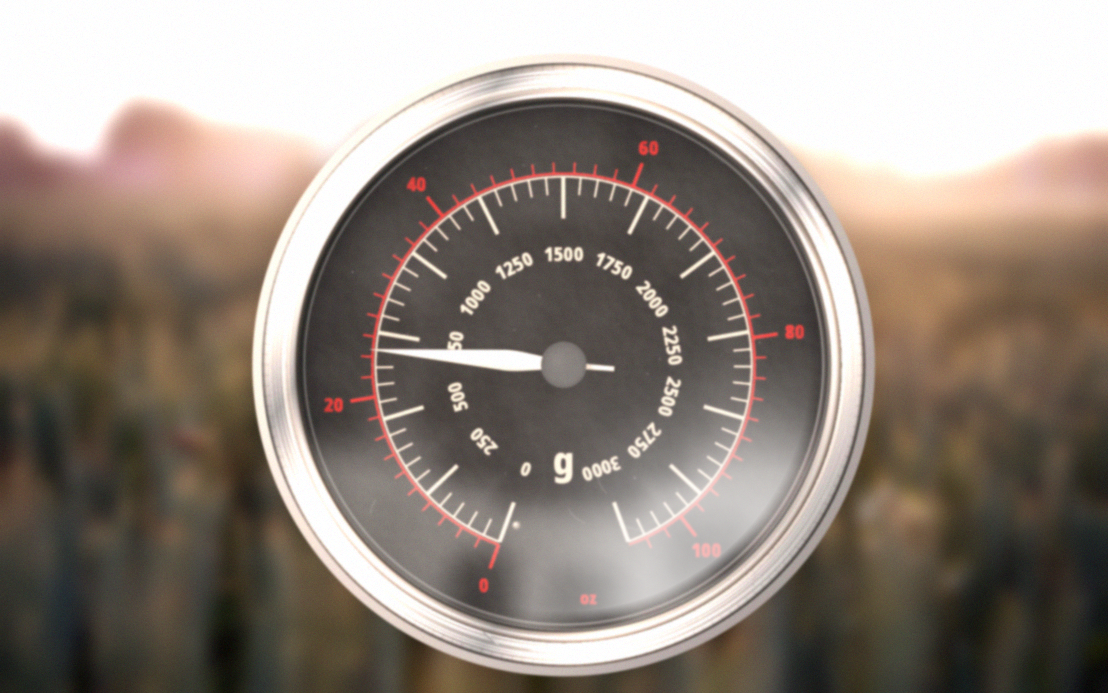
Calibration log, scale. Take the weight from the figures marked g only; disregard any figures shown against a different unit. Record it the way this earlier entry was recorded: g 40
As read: g 700
